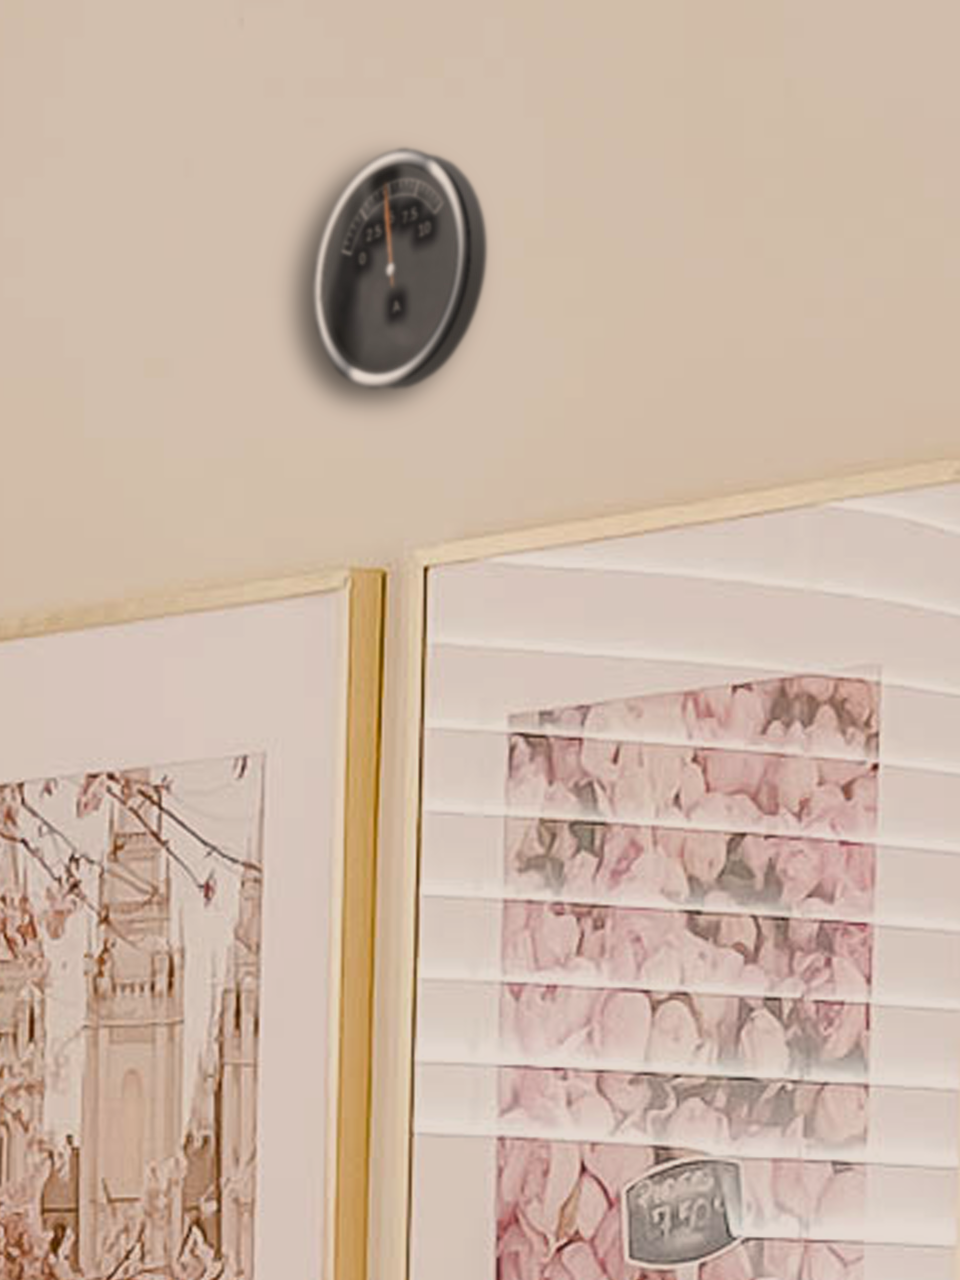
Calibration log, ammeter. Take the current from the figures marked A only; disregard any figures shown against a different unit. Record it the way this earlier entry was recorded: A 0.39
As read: A 5
